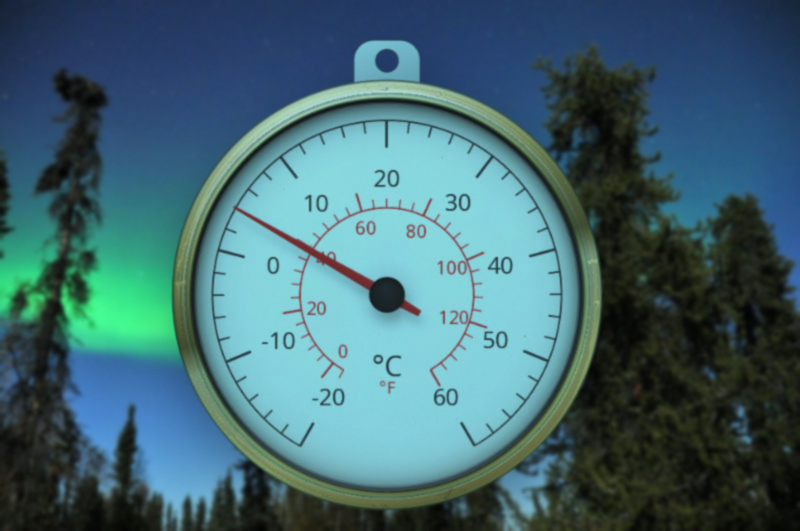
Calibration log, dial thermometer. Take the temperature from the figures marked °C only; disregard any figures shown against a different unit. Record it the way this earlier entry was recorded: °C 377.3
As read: °C 4
